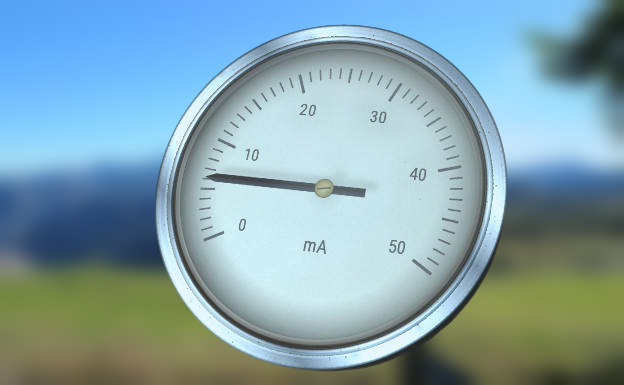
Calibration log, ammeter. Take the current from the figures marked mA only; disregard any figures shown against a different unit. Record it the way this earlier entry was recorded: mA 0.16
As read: mA 6
